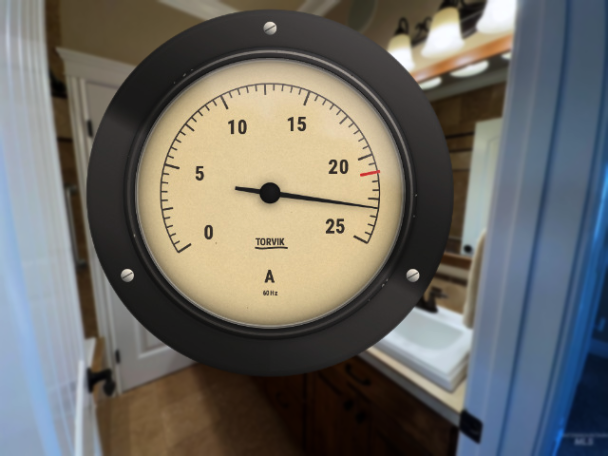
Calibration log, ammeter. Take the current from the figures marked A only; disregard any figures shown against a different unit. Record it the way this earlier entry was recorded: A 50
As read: A 23
